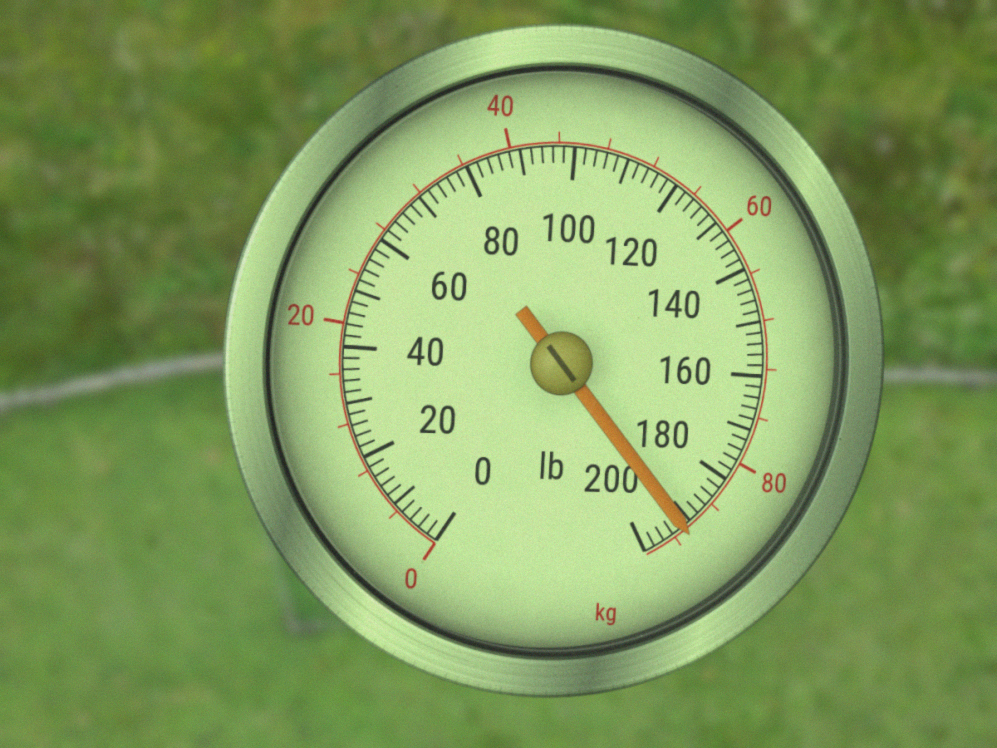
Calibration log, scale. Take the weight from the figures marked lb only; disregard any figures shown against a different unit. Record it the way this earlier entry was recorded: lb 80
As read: lb 192
